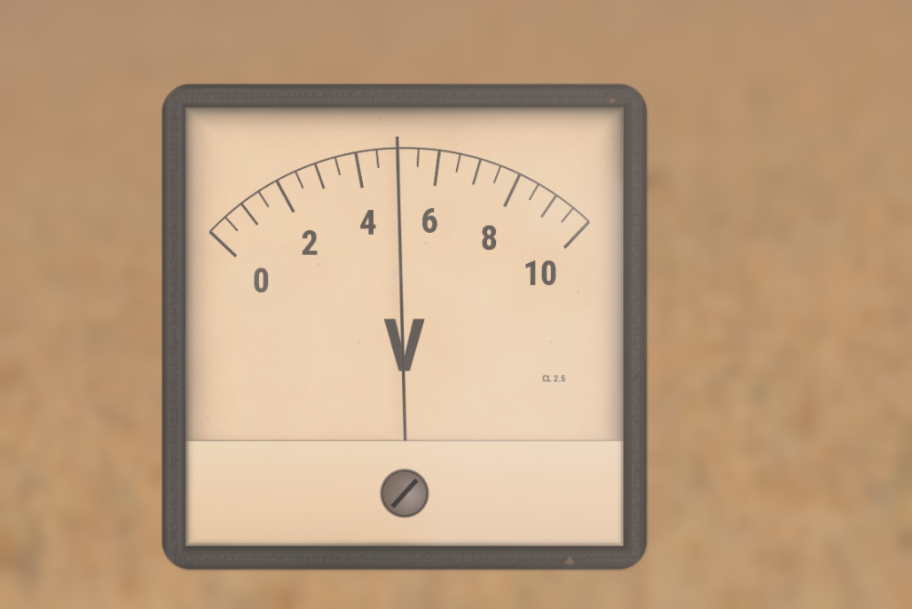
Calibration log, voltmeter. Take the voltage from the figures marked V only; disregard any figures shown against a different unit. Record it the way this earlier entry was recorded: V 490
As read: V 5
